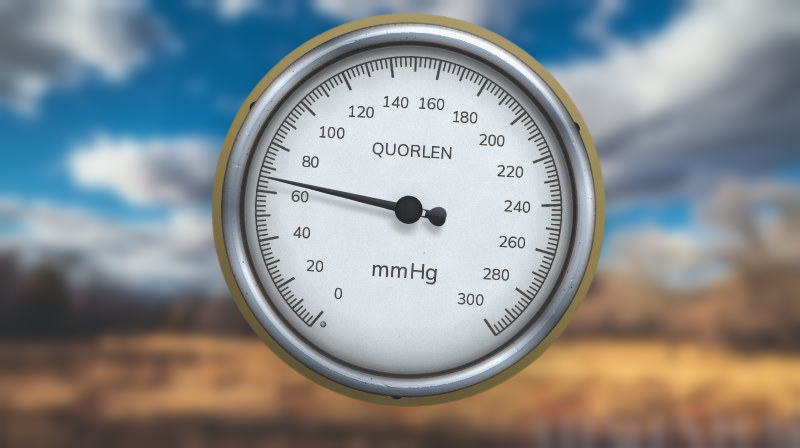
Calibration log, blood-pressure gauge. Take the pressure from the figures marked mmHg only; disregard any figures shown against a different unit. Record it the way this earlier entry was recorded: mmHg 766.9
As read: mmHg 66
